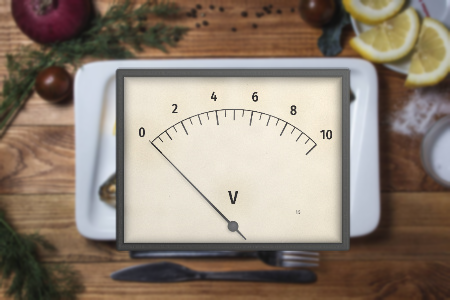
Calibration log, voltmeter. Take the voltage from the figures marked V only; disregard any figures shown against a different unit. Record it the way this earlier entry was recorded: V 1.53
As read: V 0
